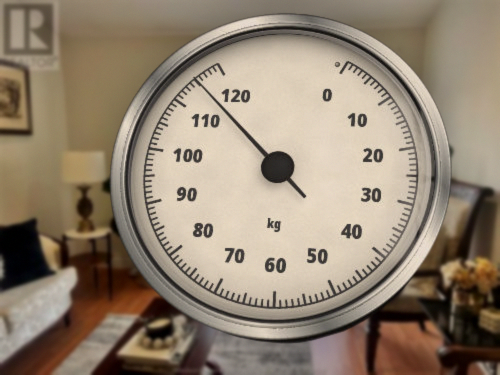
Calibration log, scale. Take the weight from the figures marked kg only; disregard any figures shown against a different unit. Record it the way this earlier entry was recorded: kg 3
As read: kg 115
